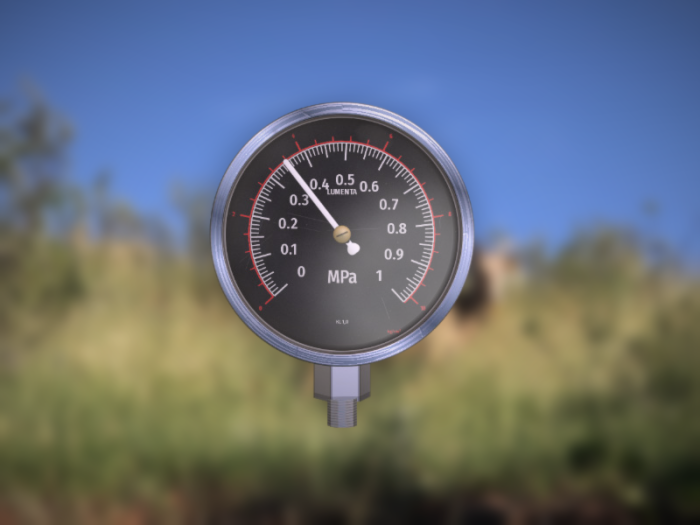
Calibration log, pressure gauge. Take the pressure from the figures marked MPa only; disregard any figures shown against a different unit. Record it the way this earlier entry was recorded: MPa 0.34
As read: MPa 0.35
